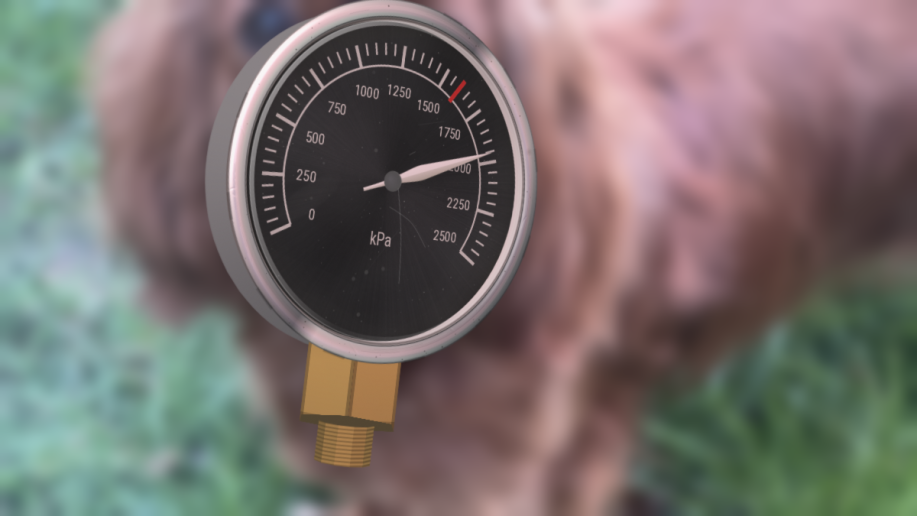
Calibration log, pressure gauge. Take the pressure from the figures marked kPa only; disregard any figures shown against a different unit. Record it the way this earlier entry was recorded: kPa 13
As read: kPa 1950
